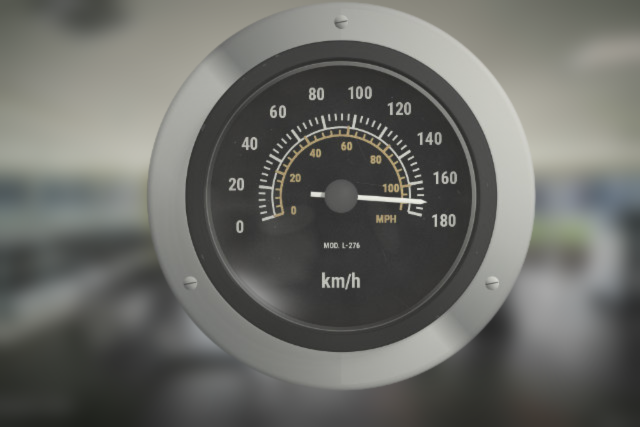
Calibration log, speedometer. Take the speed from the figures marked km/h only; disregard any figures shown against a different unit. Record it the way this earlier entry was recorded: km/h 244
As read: km/h 172
